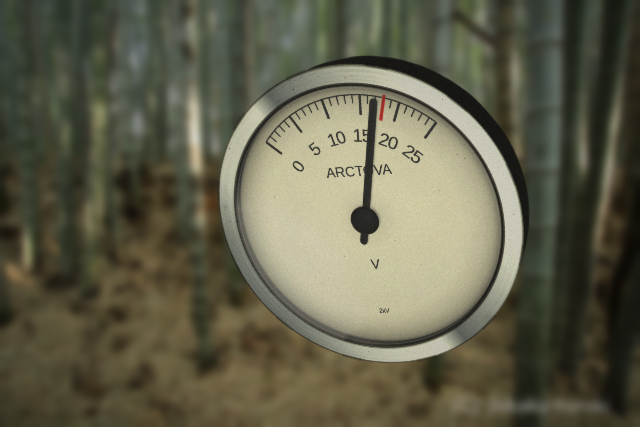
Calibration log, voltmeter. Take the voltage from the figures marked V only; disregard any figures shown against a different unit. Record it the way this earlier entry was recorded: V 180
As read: V 17
